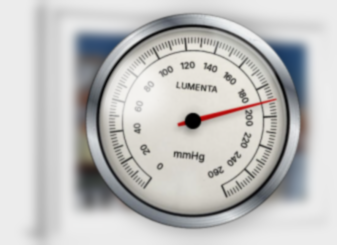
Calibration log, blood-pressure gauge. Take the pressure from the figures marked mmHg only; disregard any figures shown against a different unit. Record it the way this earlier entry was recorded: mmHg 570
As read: mmHg 190
